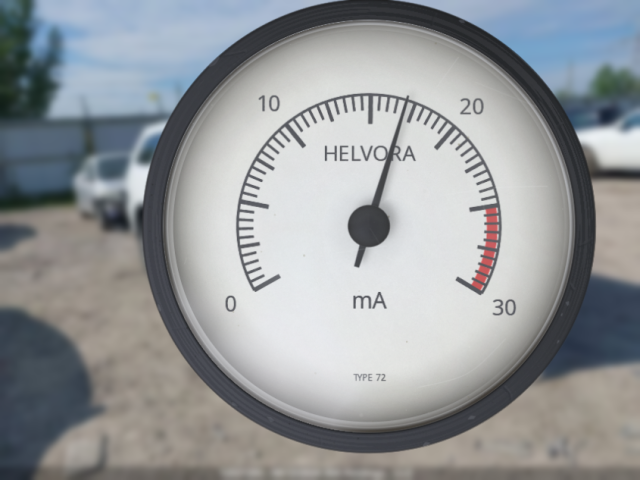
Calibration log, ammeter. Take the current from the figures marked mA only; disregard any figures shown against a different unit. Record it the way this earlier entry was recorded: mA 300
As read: mA 17
